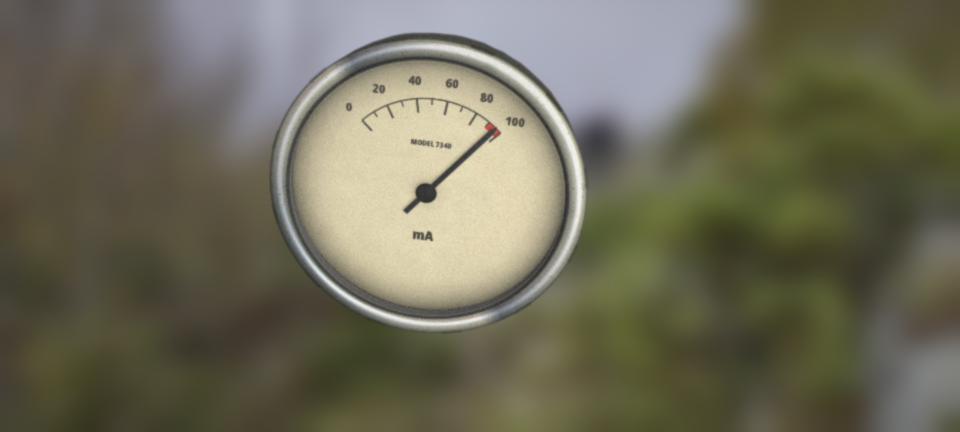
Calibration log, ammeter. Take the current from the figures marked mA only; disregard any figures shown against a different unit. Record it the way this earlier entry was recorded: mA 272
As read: mA 95
